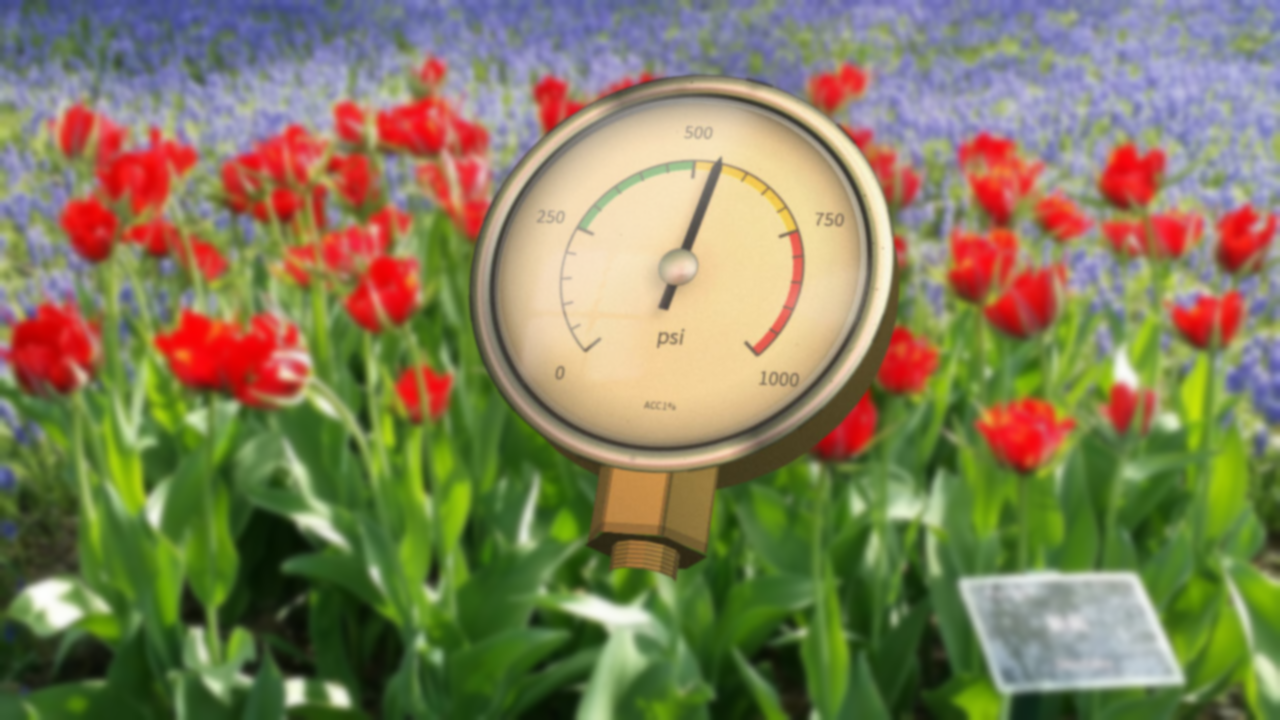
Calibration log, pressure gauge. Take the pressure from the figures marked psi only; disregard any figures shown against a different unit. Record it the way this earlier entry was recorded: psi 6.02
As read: psi 550
